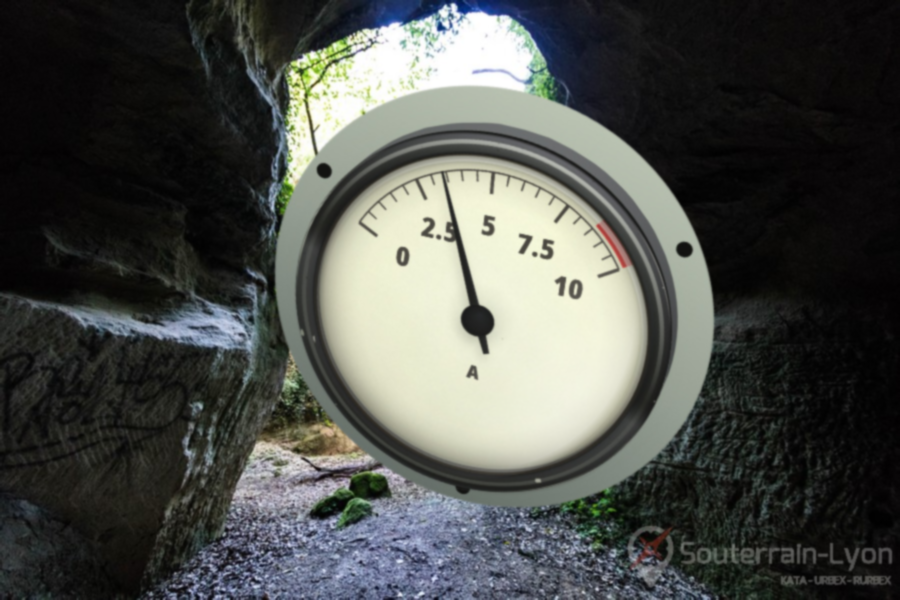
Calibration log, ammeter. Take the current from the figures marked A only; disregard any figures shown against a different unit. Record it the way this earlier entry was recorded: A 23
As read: A 3.5
